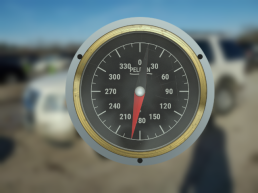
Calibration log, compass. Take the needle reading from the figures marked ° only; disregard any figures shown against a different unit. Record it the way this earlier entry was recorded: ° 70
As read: ° 190
